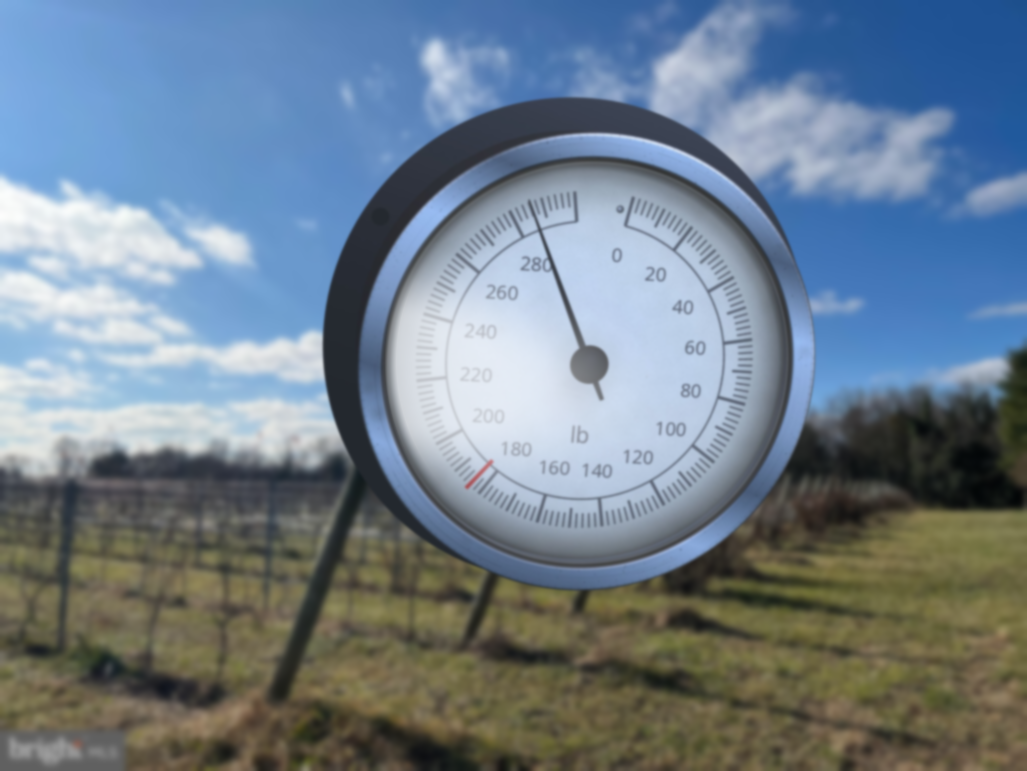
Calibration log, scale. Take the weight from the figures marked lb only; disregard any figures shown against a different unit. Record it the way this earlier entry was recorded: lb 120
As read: lb 286
